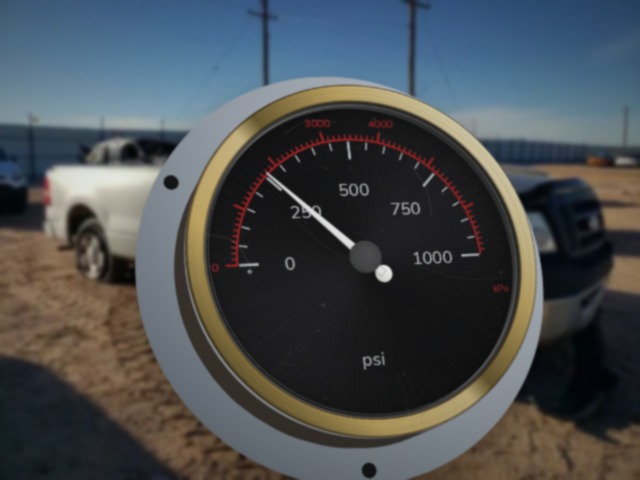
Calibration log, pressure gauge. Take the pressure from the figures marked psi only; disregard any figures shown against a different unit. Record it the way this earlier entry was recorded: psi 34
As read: psi 250
